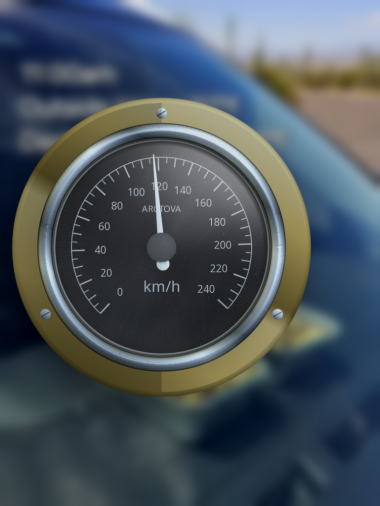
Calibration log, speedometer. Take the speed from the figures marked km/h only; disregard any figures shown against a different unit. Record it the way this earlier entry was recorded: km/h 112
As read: km/h 117.5
